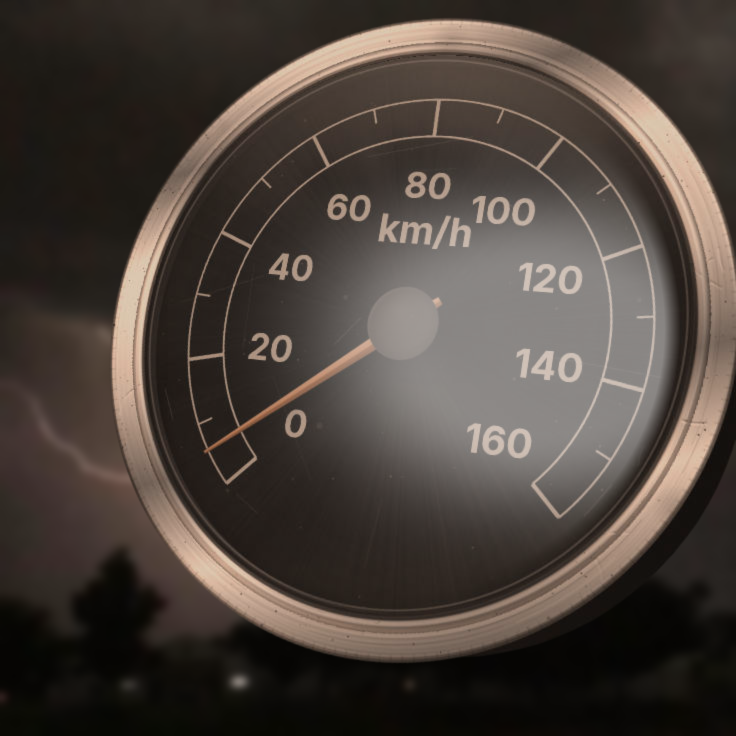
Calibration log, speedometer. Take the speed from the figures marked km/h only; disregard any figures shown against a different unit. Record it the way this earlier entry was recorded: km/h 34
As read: km/h 5
